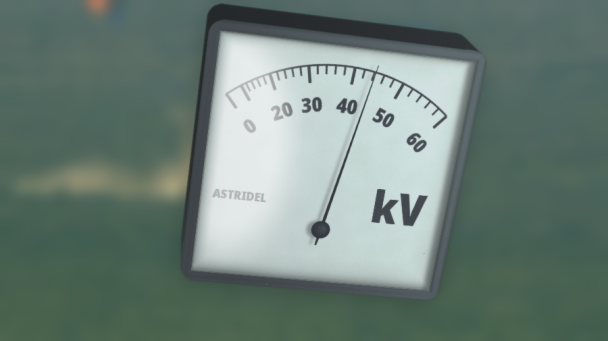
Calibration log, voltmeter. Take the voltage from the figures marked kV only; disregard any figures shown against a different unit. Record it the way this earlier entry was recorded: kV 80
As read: kV 44
